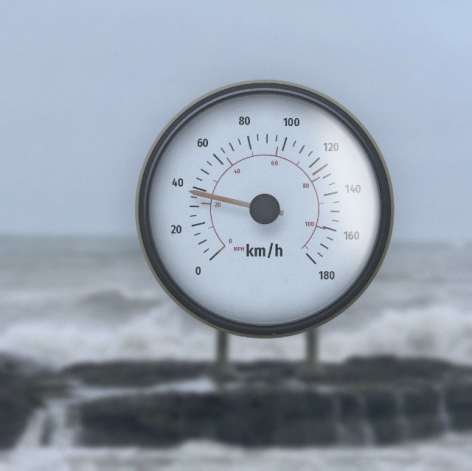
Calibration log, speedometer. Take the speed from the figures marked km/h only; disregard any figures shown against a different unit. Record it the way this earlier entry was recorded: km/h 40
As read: km/h 37.5
